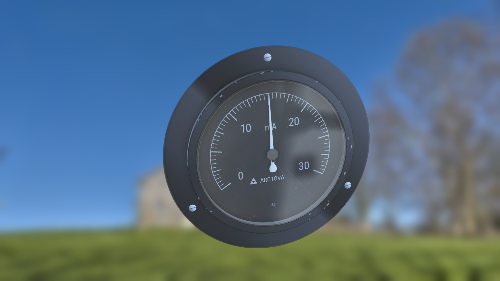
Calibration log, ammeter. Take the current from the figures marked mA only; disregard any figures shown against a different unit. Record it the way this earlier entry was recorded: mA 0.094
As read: mA 15
